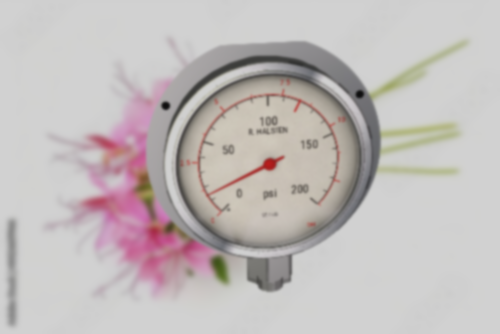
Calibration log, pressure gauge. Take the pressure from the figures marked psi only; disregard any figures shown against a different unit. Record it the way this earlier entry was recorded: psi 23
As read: psi 15
